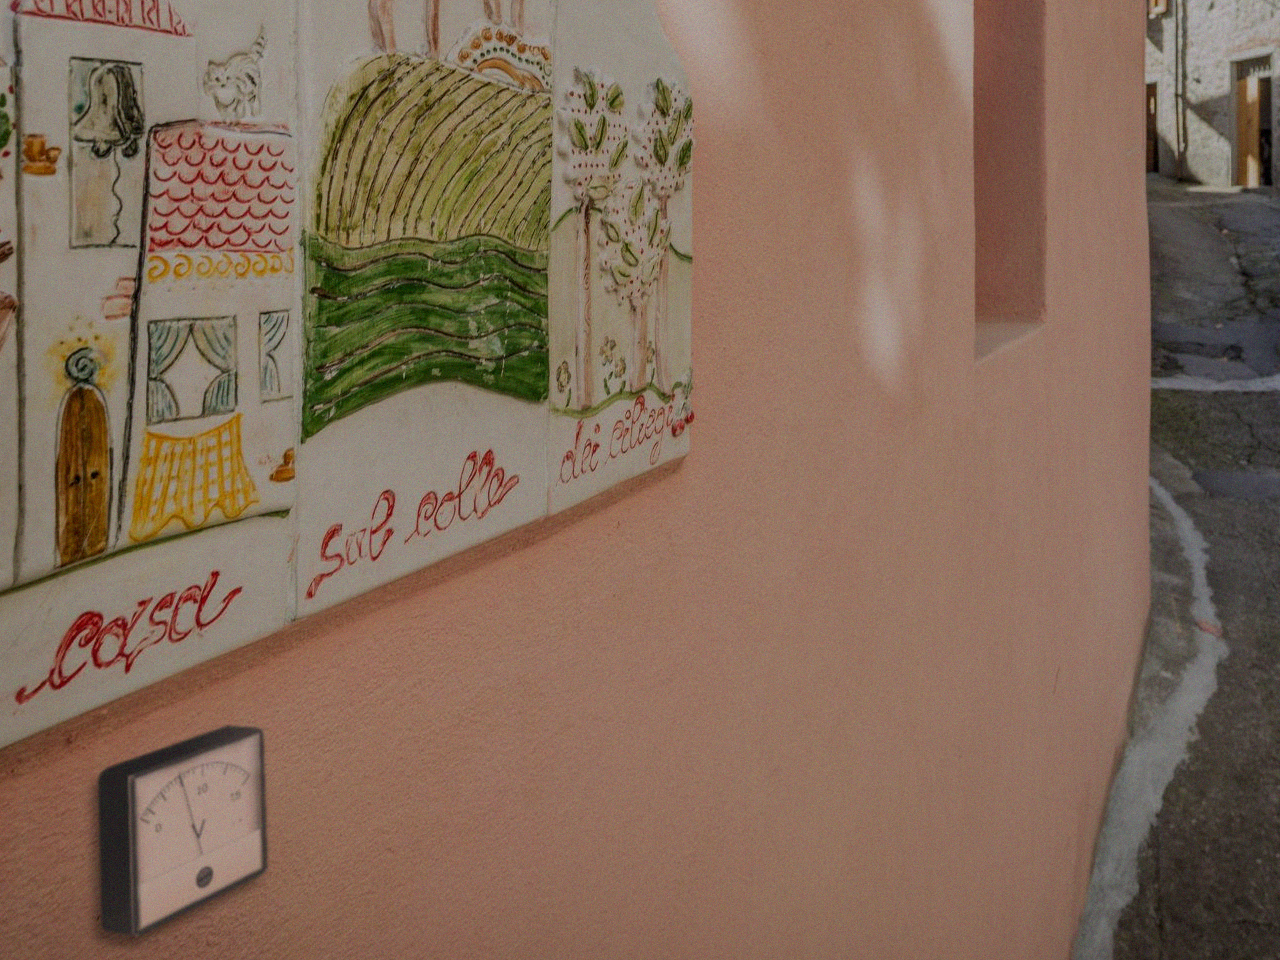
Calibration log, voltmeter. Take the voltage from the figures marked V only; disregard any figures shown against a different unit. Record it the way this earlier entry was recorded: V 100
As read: V 7.5
